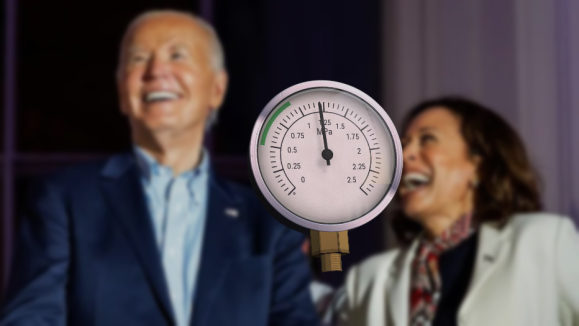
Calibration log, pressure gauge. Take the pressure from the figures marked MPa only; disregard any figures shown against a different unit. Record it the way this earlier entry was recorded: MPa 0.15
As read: MPa 1.2
